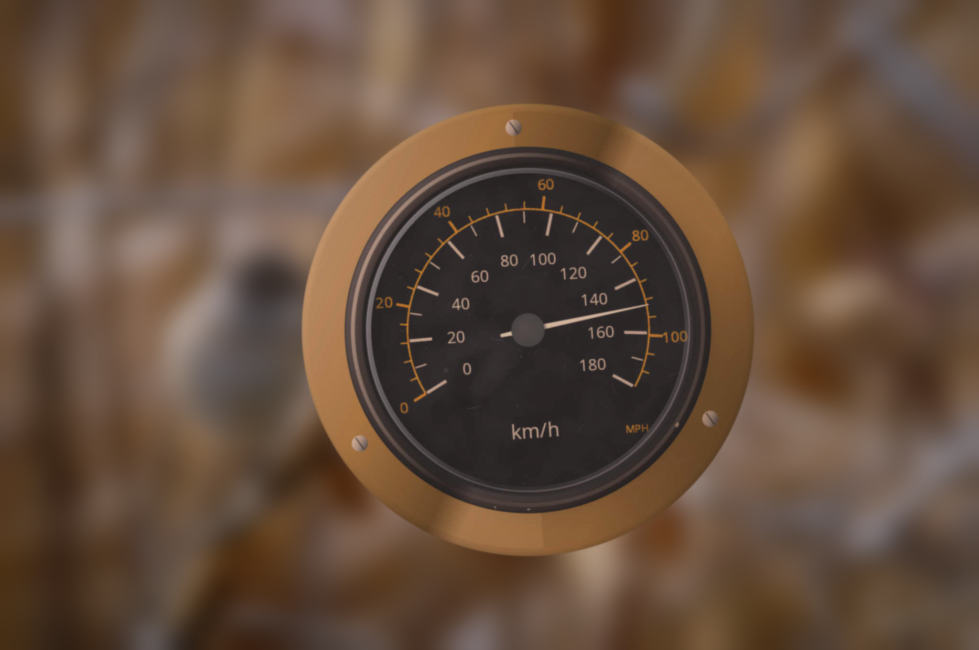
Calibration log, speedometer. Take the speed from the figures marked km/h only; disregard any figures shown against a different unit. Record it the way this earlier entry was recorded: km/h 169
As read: km/h 150
